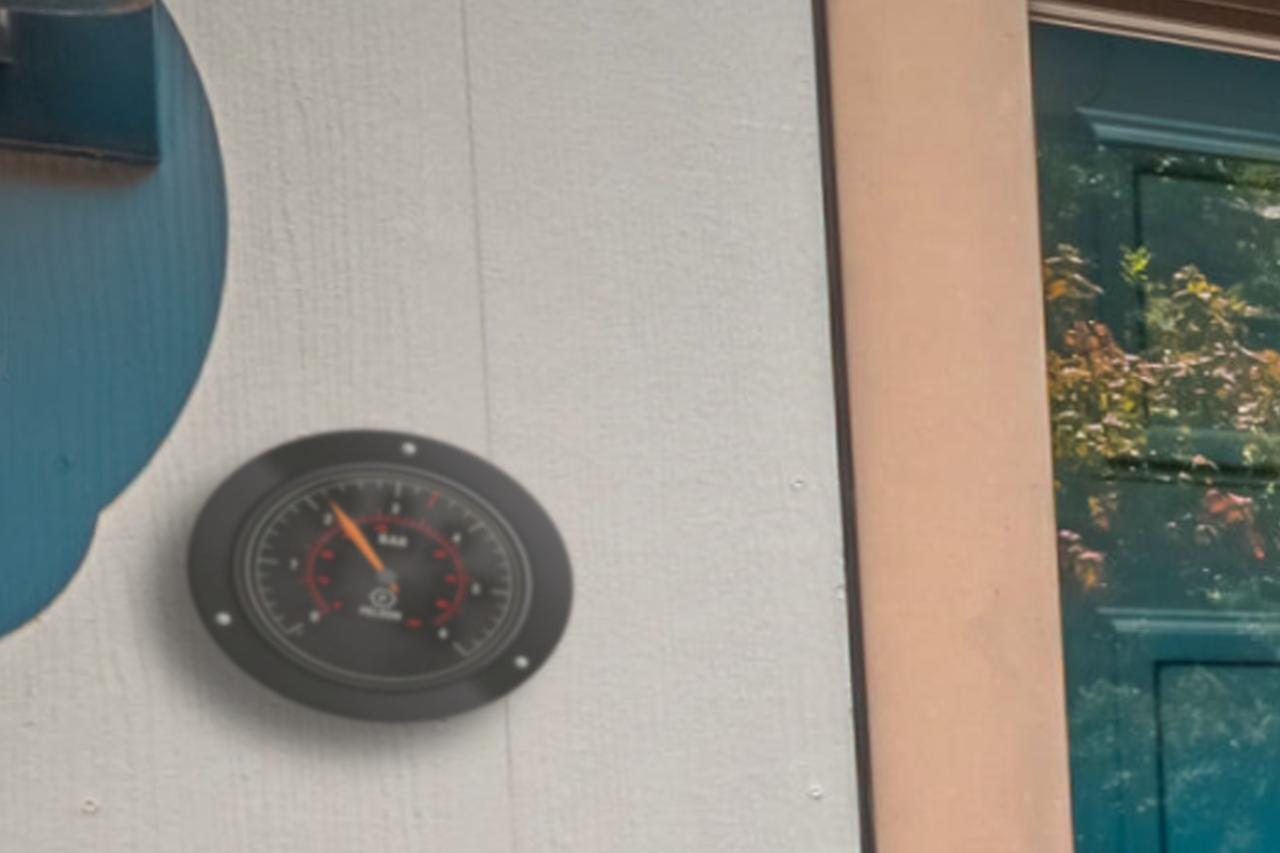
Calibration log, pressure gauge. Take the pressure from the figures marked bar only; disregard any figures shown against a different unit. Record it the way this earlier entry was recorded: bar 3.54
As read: bar 2.2
